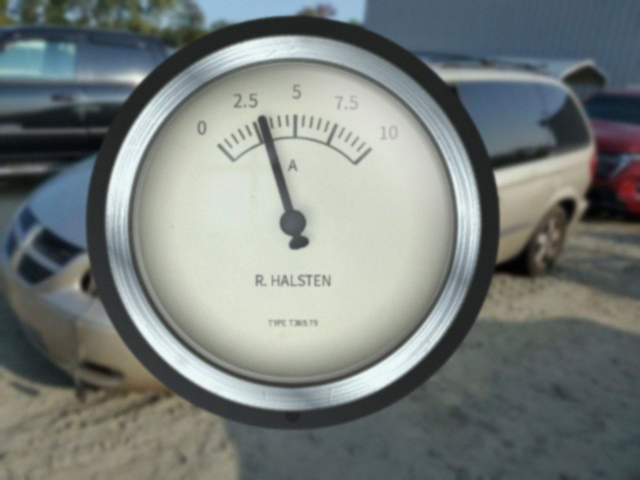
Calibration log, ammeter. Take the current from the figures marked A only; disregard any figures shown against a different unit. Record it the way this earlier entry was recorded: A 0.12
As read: A 3
